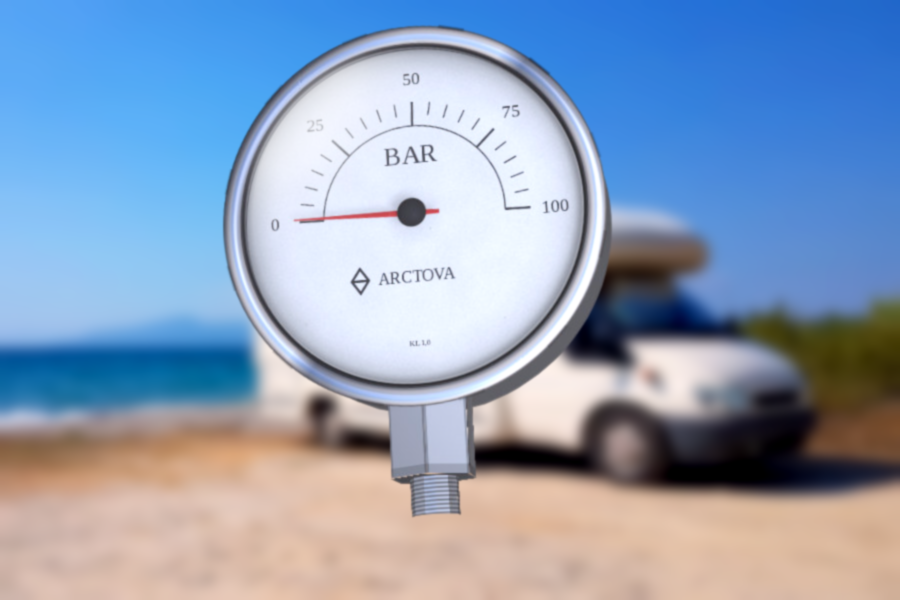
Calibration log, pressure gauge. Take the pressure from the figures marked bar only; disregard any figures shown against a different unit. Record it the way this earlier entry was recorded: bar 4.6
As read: bar 0
